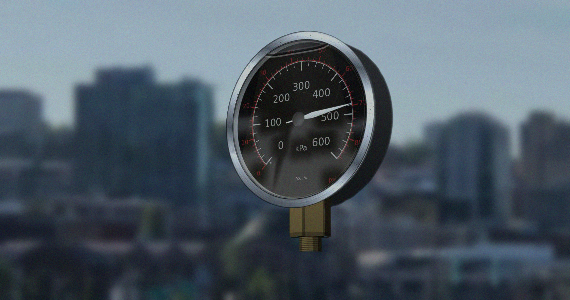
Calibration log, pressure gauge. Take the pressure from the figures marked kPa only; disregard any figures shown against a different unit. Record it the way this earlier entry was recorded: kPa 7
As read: kPa 480
